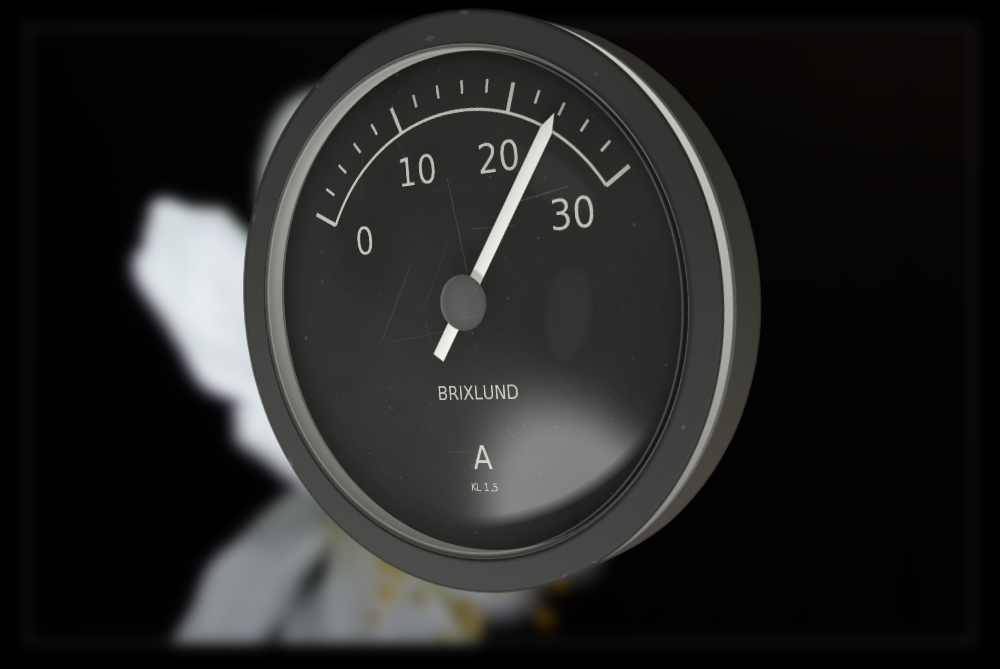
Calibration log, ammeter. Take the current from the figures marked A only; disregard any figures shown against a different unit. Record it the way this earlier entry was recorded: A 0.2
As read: A 24
